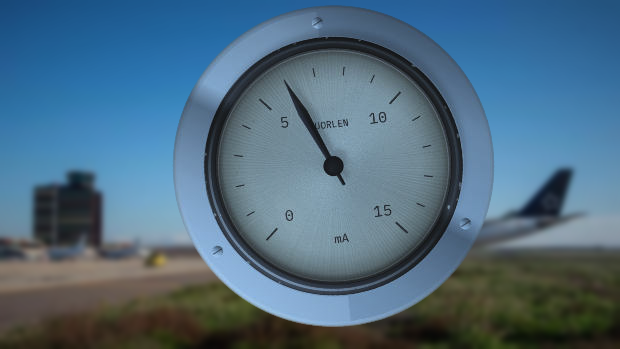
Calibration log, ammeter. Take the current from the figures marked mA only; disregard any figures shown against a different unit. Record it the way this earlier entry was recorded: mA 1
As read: mA 6
